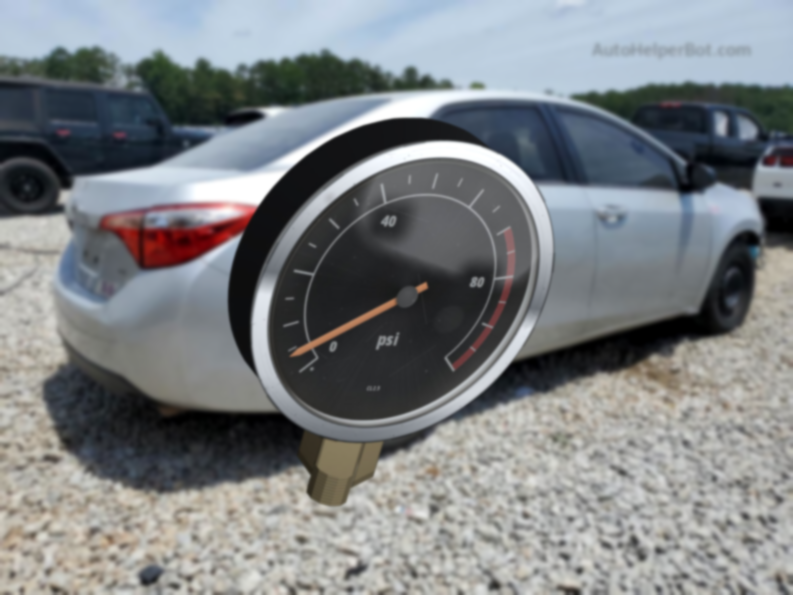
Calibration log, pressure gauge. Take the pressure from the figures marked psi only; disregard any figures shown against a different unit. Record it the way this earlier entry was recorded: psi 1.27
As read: psi 5
